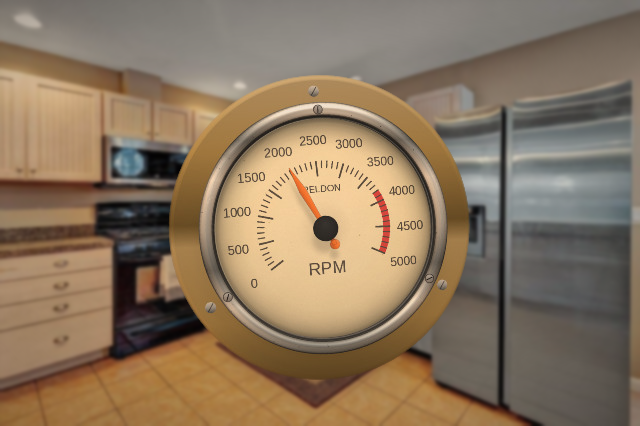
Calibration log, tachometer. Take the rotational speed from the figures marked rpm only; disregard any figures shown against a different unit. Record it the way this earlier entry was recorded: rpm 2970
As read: rpm 2000
